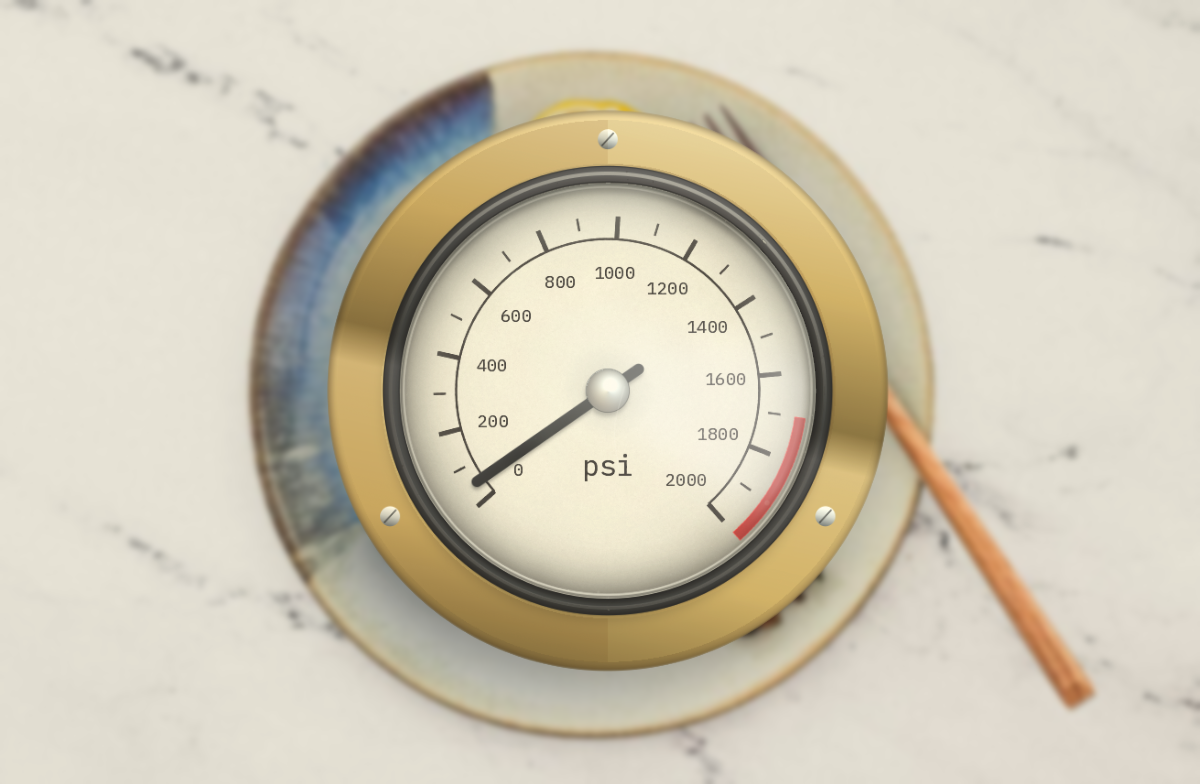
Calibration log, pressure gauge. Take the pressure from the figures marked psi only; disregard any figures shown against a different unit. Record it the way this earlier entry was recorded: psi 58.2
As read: psi 50
